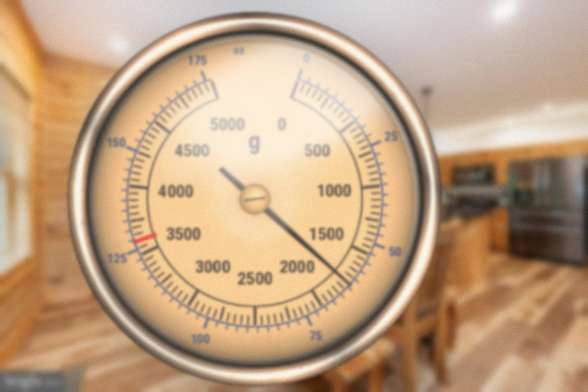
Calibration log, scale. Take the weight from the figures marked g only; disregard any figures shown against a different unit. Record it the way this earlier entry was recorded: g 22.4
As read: g 1750
